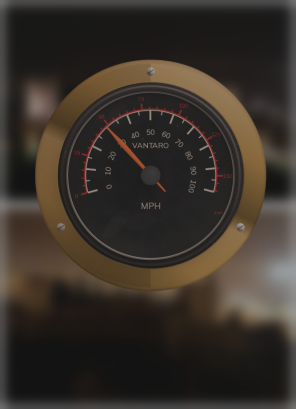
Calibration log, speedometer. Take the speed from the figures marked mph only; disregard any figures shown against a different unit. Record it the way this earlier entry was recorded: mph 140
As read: mph 30
